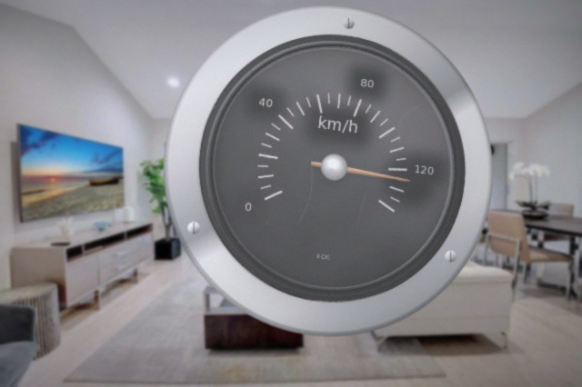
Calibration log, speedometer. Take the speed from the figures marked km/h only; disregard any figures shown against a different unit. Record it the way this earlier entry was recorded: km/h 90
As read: km/h 125
